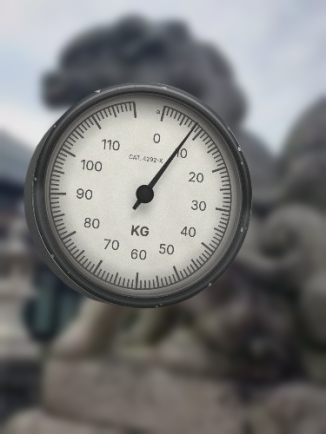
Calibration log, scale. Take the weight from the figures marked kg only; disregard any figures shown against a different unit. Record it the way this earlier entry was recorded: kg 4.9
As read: kg 8
